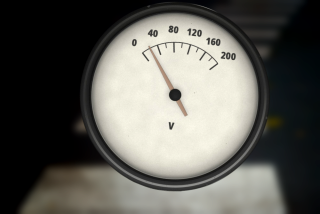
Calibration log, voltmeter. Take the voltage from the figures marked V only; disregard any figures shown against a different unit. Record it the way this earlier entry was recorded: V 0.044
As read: V 20
